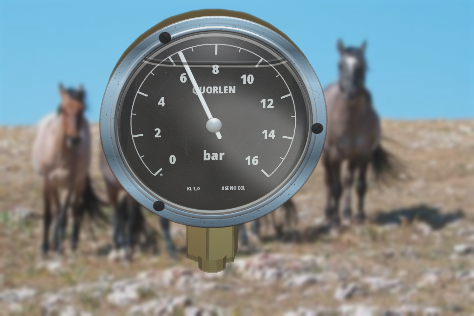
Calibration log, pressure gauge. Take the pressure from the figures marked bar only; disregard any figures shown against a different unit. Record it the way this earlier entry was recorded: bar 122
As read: bar 6.5
